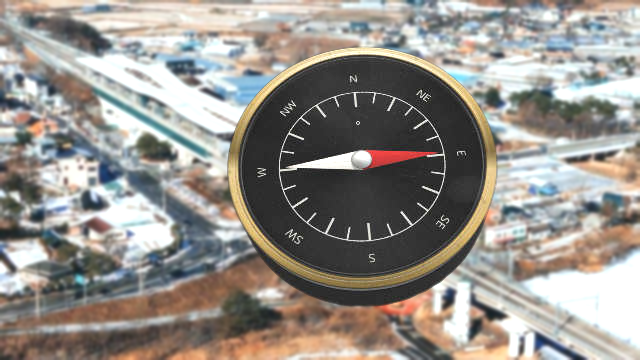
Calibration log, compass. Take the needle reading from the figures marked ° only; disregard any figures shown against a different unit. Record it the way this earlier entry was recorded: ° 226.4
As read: ° 90
